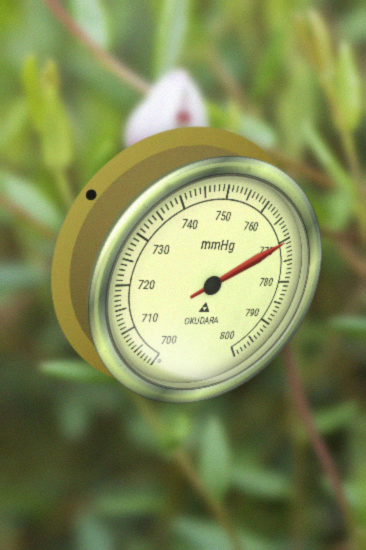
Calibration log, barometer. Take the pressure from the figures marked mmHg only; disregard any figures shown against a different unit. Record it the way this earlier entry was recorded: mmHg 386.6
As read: mmHg 770
